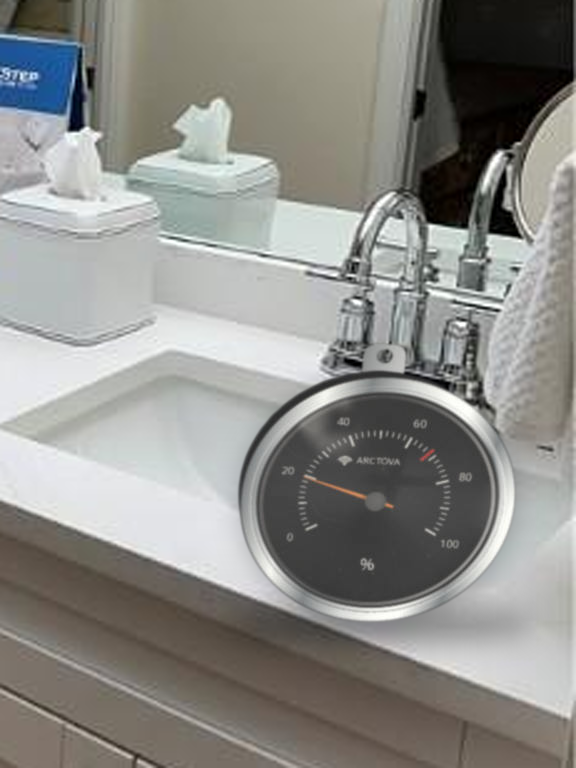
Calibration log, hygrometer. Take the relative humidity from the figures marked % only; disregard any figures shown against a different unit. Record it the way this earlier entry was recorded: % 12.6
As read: % 20
